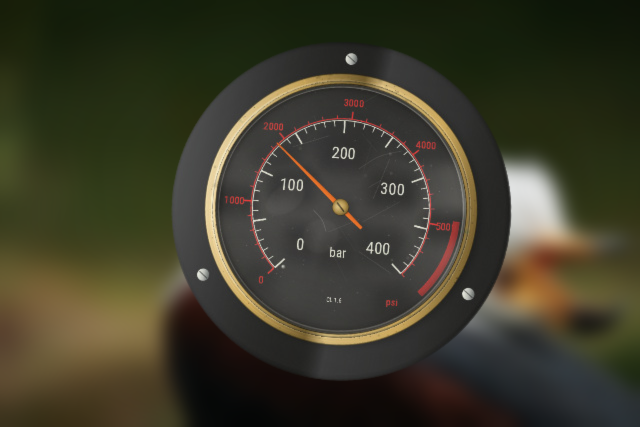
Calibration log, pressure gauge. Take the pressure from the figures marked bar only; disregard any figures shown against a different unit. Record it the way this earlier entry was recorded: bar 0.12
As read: bar 130
